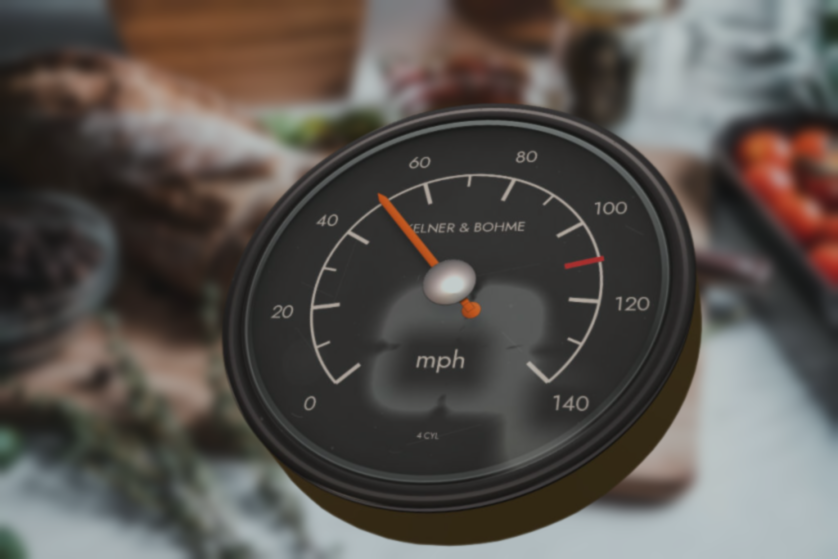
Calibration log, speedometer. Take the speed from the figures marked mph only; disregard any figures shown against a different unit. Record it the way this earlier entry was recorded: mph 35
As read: mph 50
